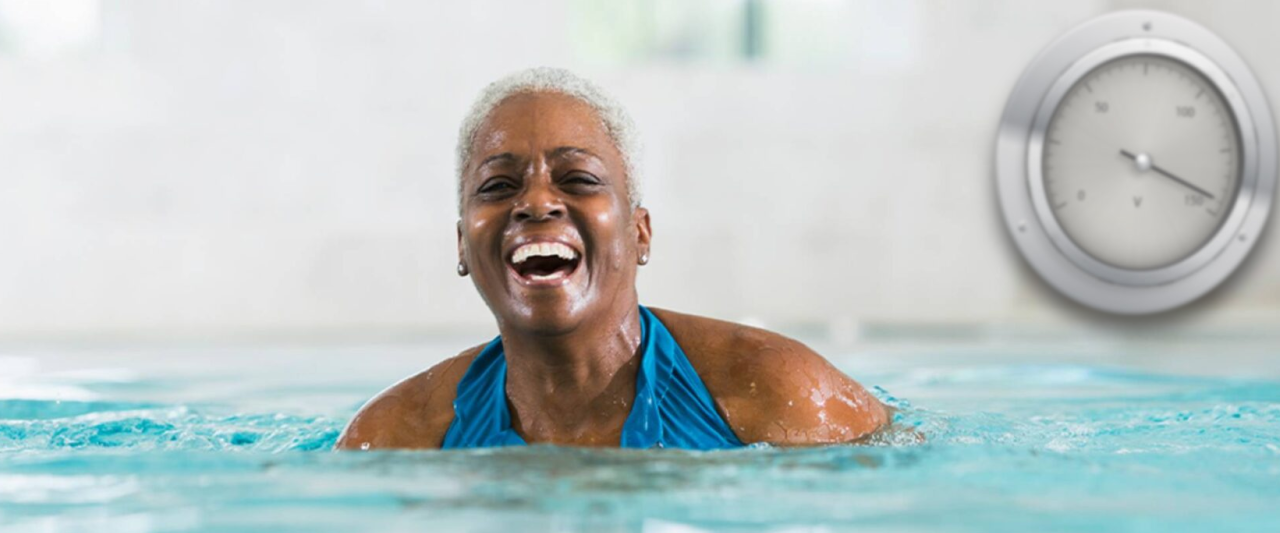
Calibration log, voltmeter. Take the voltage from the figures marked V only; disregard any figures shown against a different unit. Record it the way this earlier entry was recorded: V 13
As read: V 145
